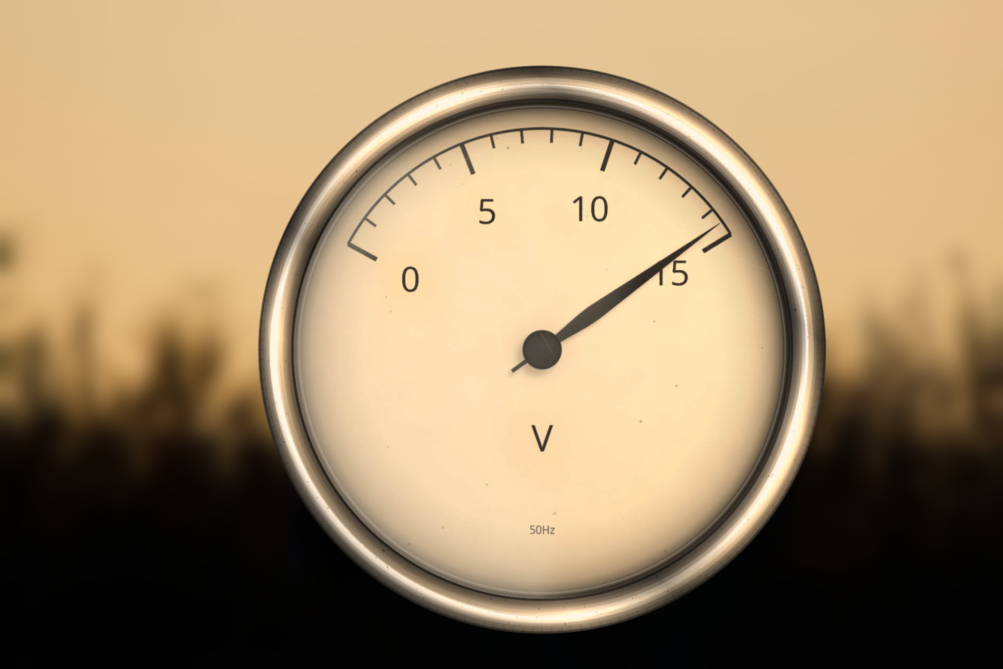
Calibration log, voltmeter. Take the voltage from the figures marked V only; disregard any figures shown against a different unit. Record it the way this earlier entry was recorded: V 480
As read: V 14.5
